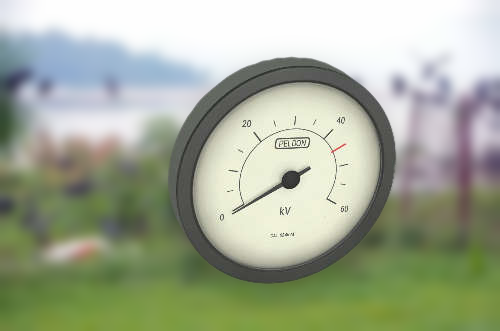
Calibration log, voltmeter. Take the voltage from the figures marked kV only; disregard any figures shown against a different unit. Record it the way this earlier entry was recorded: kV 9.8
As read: kV 0
